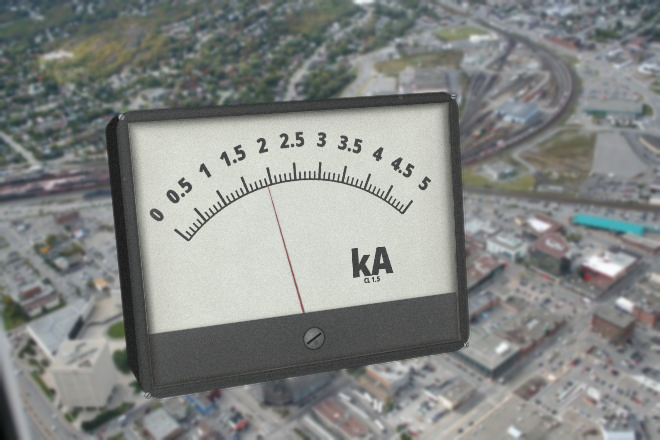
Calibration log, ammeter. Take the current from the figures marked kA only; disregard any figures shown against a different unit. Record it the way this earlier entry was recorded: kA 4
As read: kA 1.9
